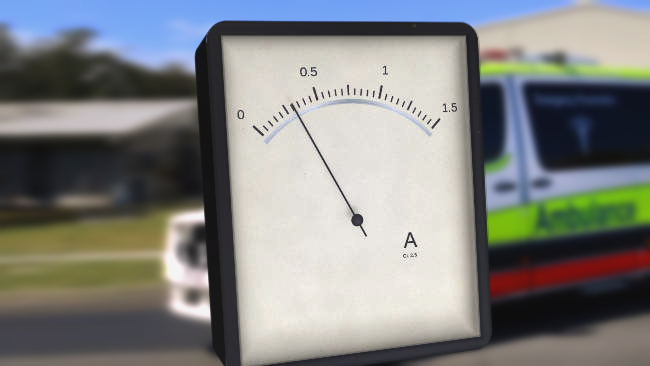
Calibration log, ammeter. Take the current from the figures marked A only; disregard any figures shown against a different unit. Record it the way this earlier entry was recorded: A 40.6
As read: A 0.3
